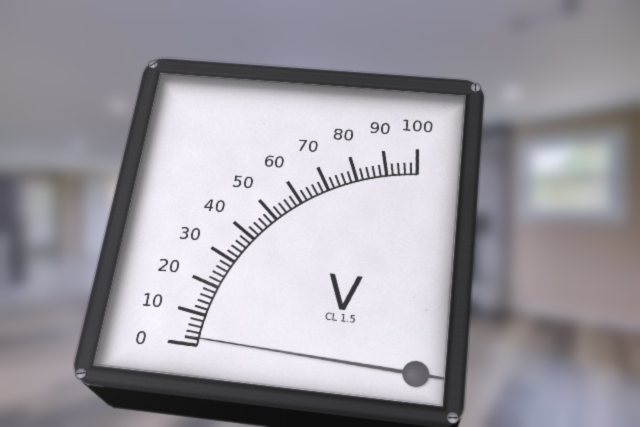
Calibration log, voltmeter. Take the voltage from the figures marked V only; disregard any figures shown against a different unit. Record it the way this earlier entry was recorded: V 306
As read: V 2
